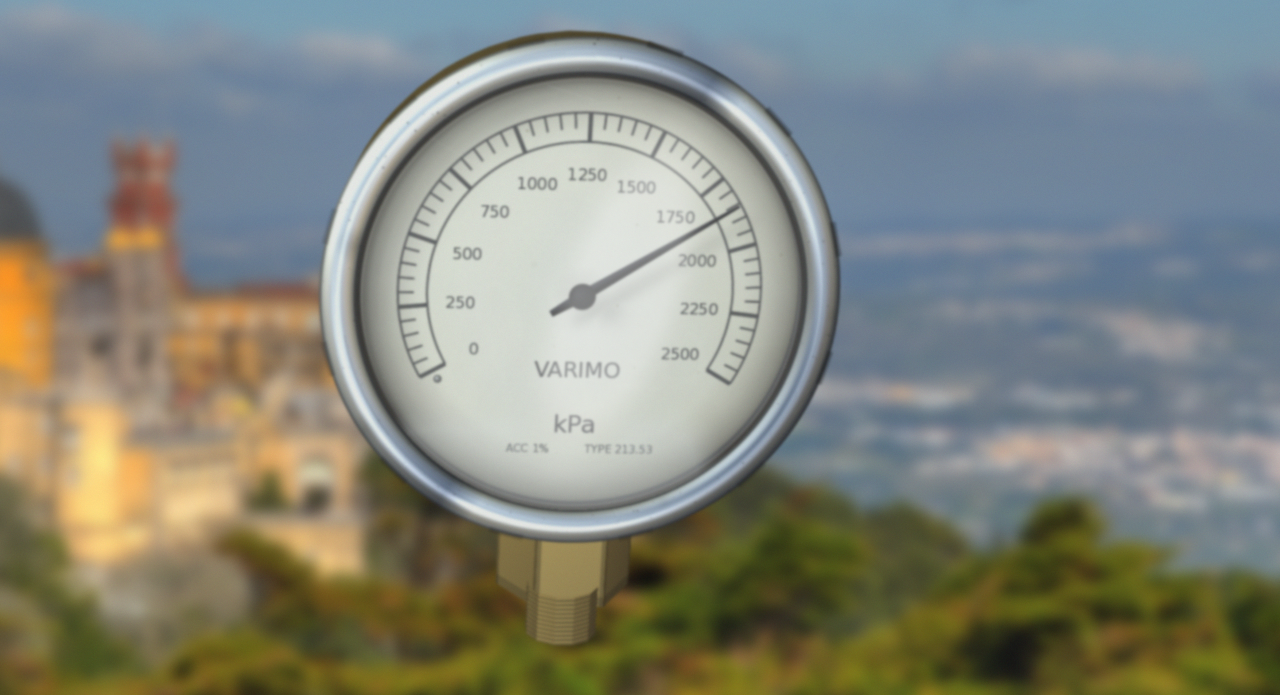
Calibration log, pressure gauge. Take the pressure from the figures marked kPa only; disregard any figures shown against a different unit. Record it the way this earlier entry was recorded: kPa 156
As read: kPa 1850
